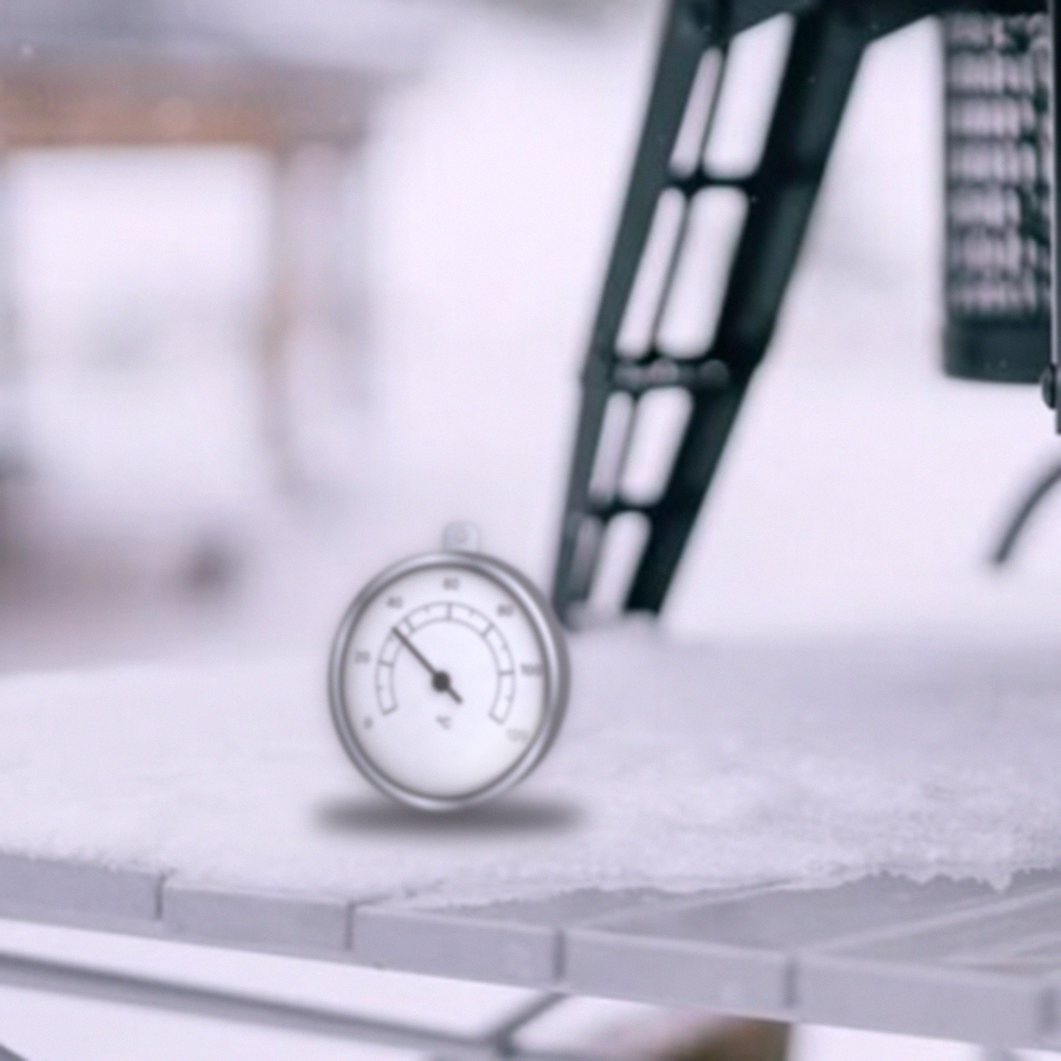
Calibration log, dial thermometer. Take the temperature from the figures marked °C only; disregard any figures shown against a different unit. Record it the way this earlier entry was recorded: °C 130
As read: °C 35
